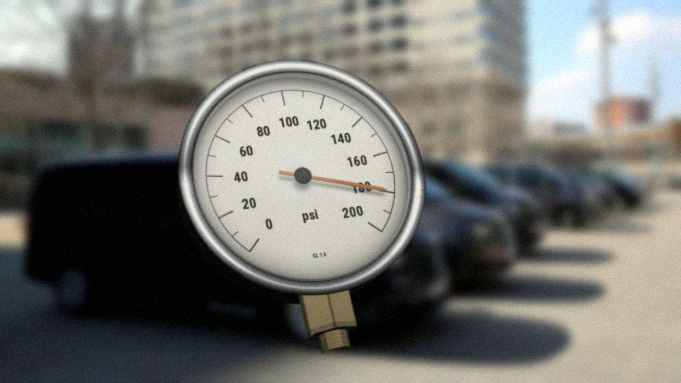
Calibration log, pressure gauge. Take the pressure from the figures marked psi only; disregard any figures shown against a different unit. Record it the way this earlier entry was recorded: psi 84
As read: psi 180
